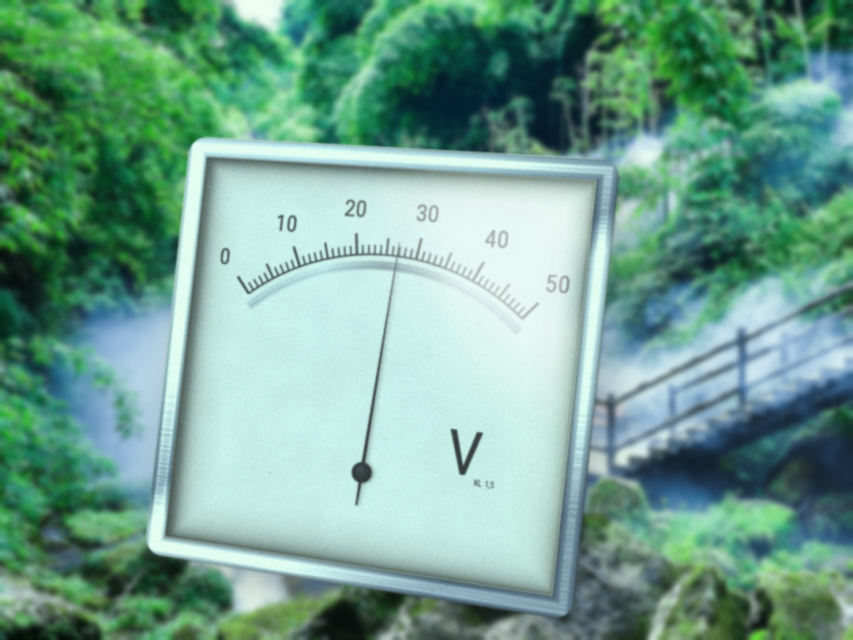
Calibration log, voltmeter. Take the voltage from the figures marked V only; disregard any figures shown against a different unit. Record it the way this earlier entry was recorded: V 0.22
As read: V 27
